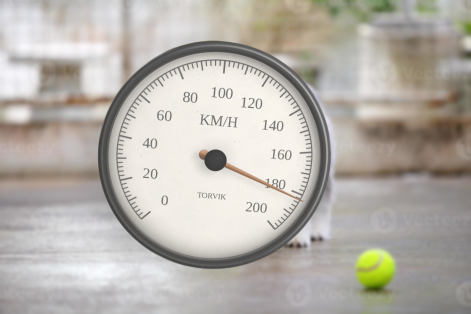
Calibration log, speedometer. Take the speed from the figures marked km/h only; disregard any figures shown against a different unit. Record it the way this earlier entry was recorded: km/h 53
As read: km/h 182
